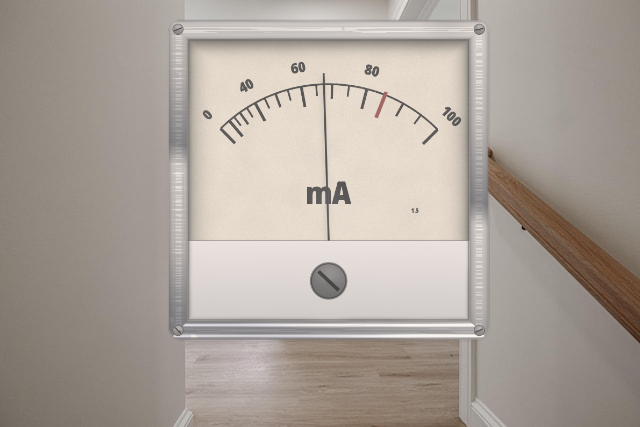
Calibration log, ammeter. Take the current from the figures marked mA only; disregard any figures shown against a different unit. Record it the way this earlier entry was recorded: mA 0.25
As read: mA 67.5
